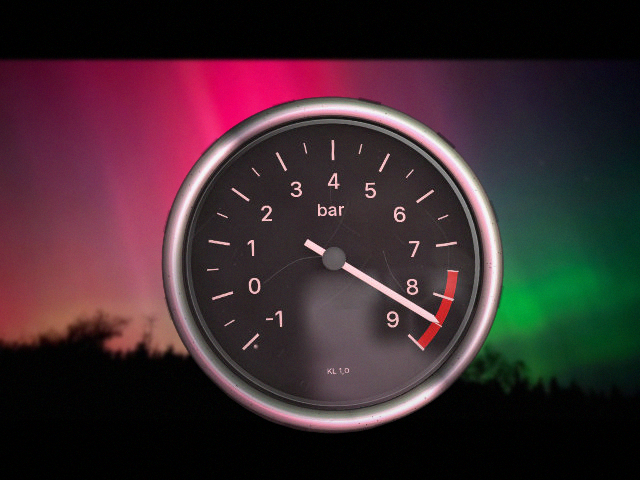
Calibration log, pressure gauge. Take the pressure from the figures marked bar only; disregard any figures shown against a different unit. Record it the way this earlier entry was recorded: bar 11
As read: bar 8.5
